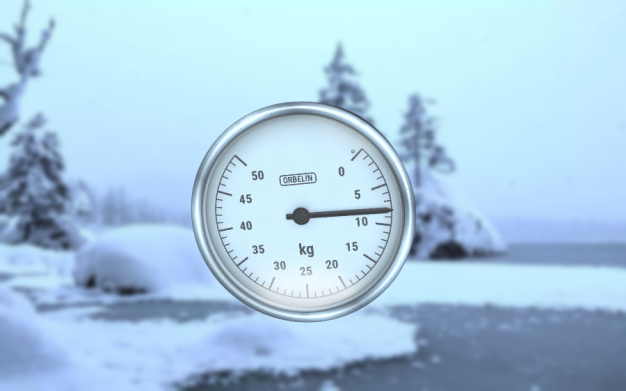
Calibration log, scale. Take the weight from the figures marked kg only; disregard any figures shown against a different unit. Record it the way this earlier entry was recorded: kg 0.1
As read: kg 8
